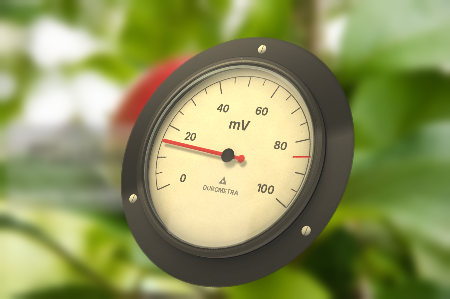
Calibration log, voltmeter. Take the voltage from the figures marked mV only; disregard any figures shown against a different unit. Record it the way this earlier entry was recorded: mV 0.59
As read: mV 15
